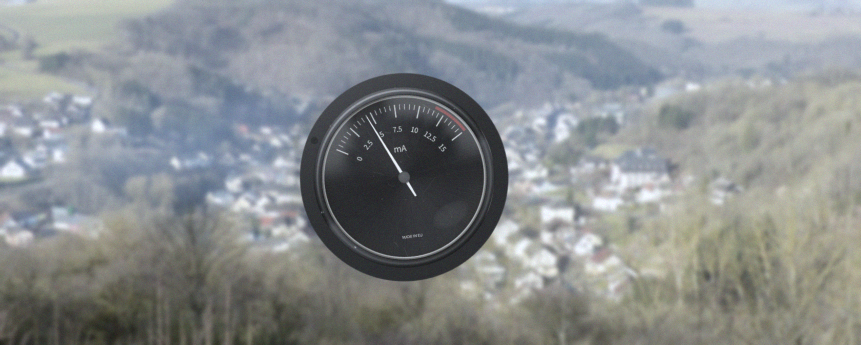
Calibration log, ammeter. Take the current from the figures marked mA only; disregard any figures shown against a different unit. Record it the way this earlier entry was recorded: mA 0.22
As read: mA 4.5
